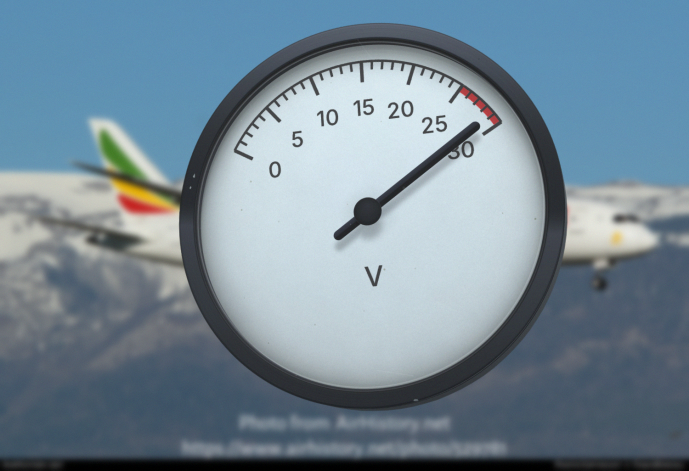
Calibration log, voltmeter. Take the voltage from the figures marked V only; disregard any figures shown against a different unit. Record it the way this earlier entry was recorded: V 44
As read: V 29
